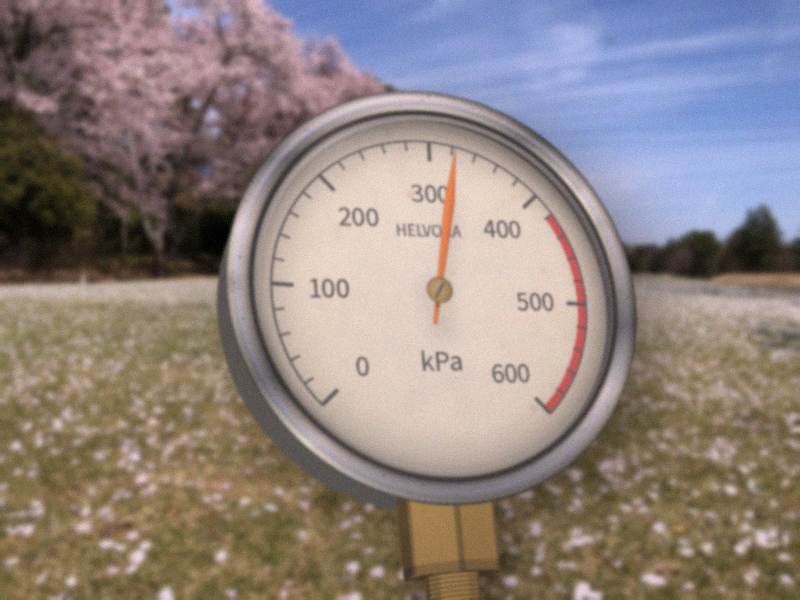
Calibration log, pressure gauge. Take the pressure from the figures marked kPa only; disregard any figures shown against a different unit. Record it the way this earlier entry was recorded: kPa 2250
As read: kPa 320
